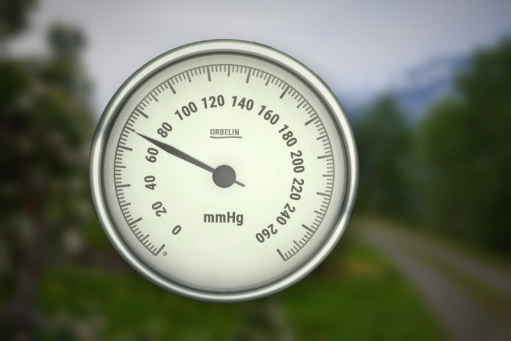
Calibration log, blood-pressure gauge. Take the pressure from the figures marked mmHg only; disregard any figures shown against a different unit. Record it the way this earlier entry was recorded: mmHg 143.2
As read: mmHg 70
